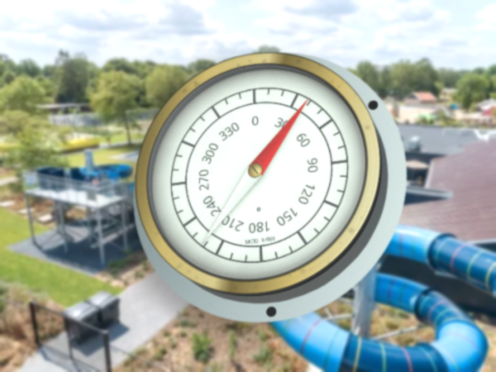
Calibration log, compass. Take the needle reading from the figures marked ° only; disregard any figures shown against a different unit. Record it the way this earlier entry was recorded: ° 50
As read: ° 40
